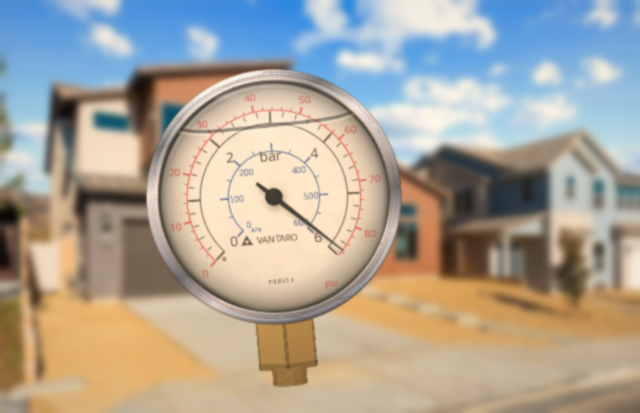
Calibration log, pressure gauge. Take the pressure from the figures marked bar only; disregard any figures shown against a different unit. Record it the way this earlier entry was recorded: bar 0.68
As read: bar 5.9
